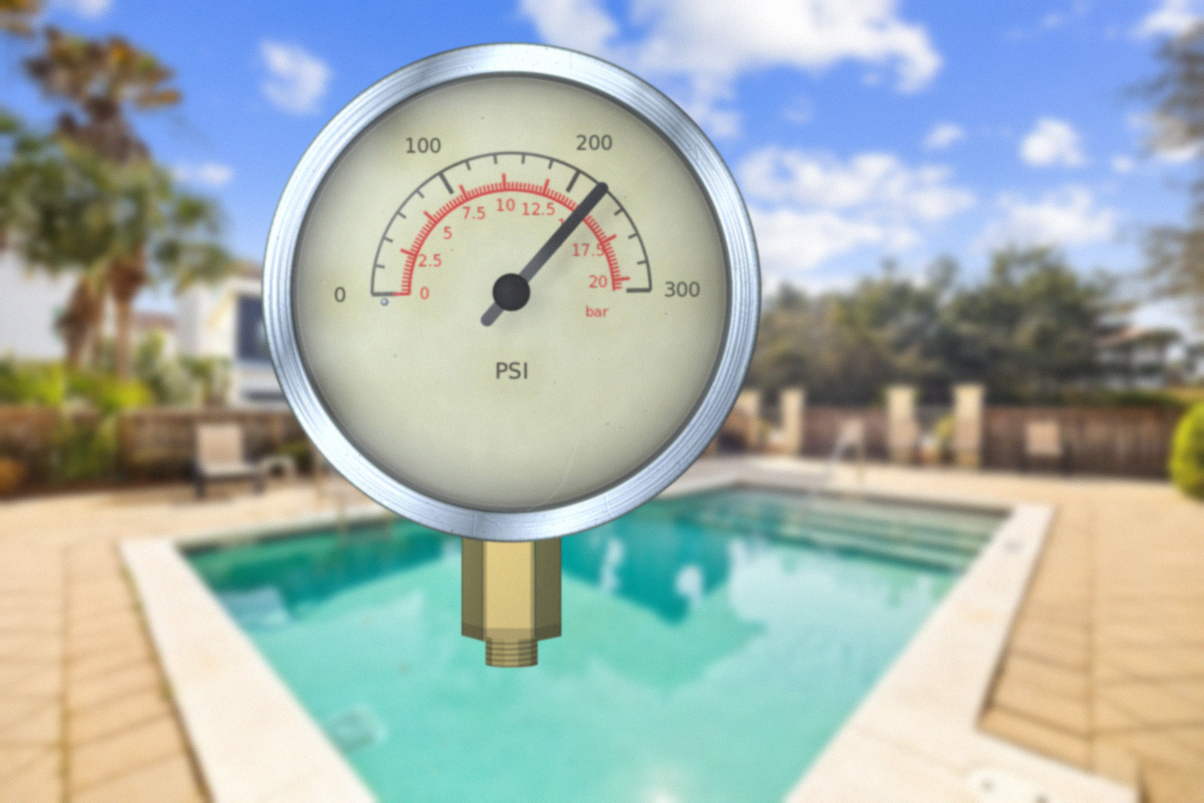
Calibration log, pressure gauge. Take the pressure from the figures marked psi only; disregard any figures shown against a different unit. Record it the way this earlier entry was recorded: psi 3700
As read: psi 220
